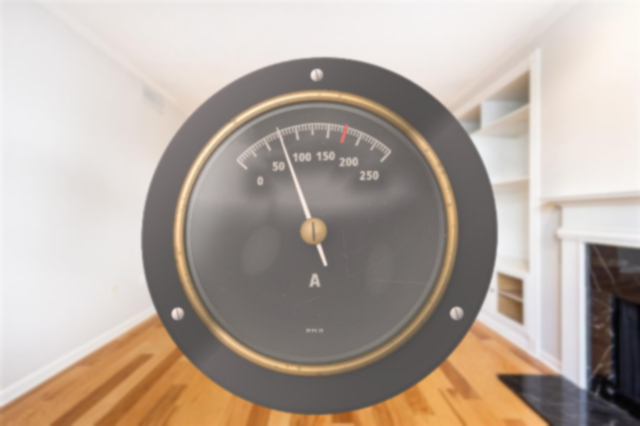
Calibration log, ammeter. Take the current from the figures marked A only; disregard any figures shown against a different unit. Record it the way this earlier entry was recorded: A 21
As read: A 75
